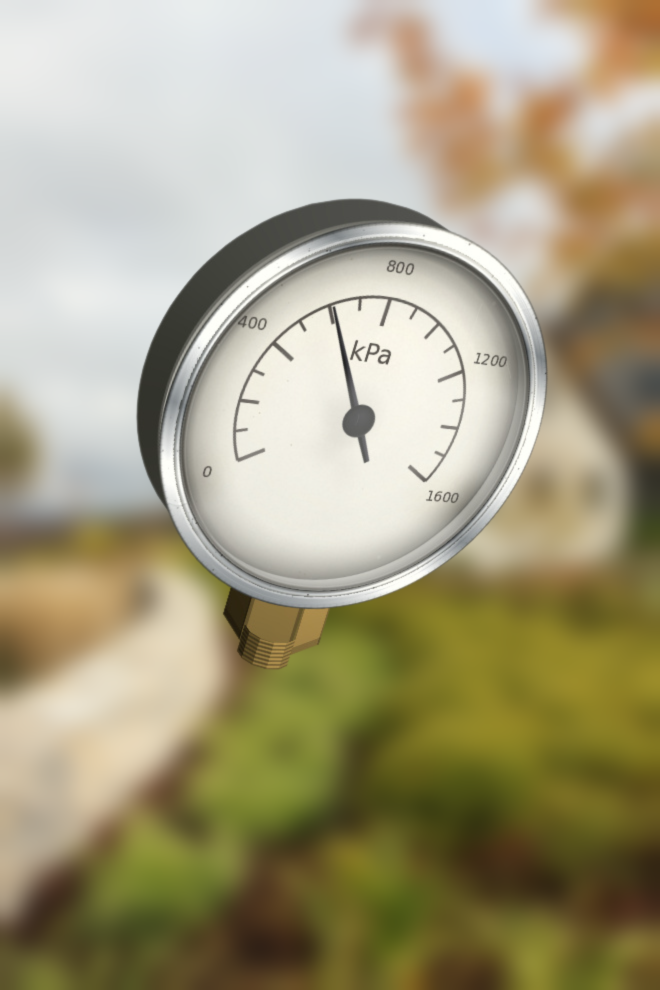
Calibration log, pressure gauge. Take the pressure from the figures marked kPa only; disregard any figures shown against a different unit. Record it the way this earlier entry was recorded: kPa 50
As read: kPa 600
